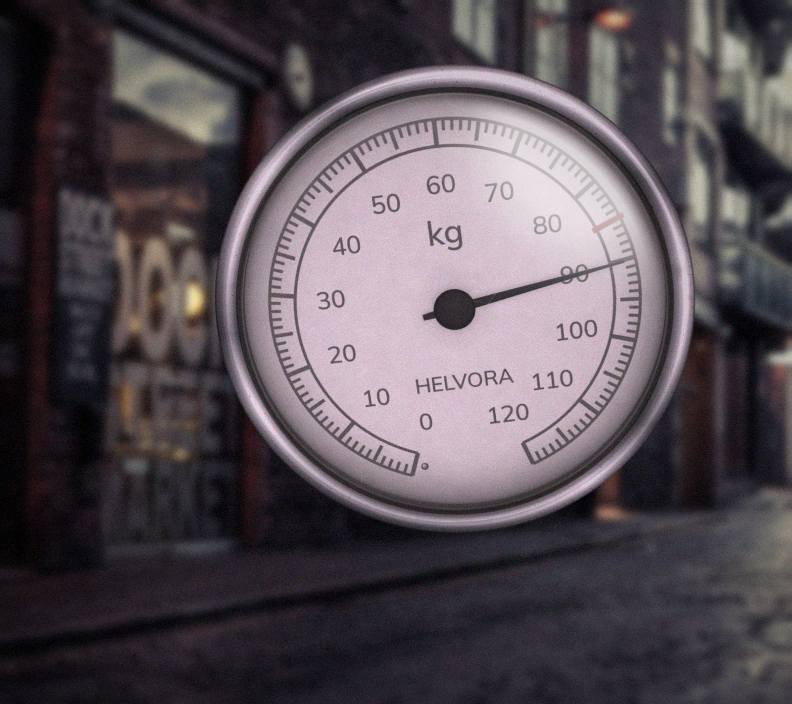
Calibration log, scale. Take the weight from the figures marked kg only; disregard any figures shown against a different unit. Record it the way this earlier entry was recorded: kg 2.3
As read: kg 90
